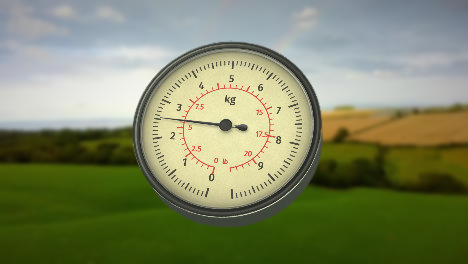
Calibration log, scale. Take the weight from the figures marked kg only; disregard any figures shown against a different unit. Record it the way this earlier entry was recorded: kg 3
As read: kg 2.5
